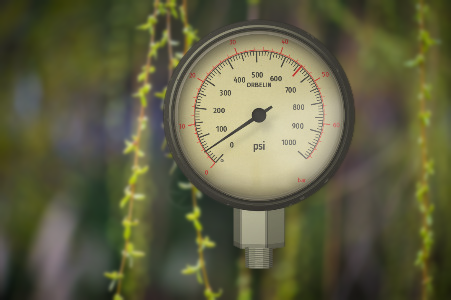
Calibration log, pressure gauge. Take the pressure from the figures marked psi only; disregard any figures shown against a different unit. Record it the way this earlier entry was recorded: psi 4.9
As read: psi 50
